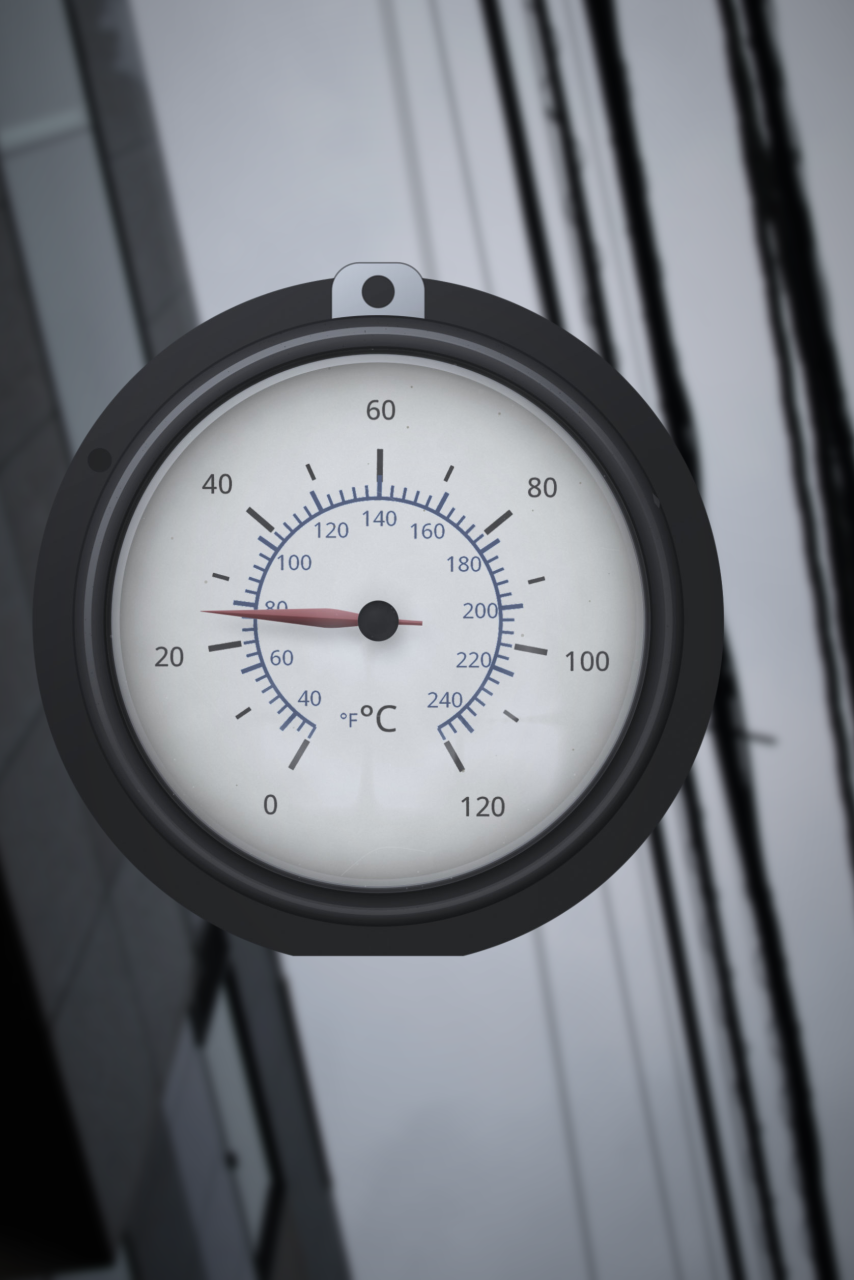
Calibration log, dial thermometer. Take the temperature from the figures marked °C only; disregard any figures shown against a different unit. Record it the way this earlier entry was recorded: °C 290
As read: °C 25
